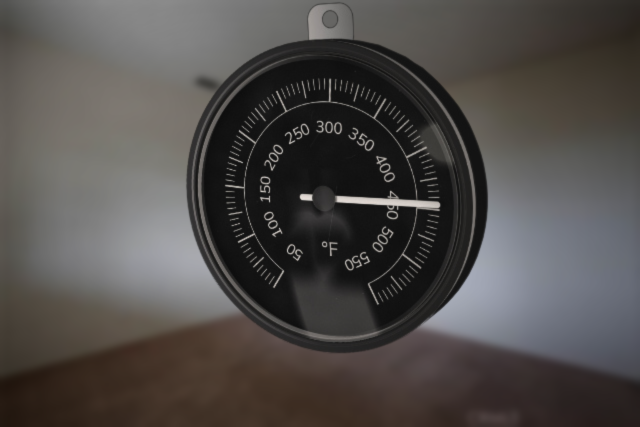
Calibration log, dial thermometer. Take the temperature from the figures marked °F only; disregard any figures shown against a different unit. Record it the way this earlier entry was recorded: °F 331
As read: °F 445
